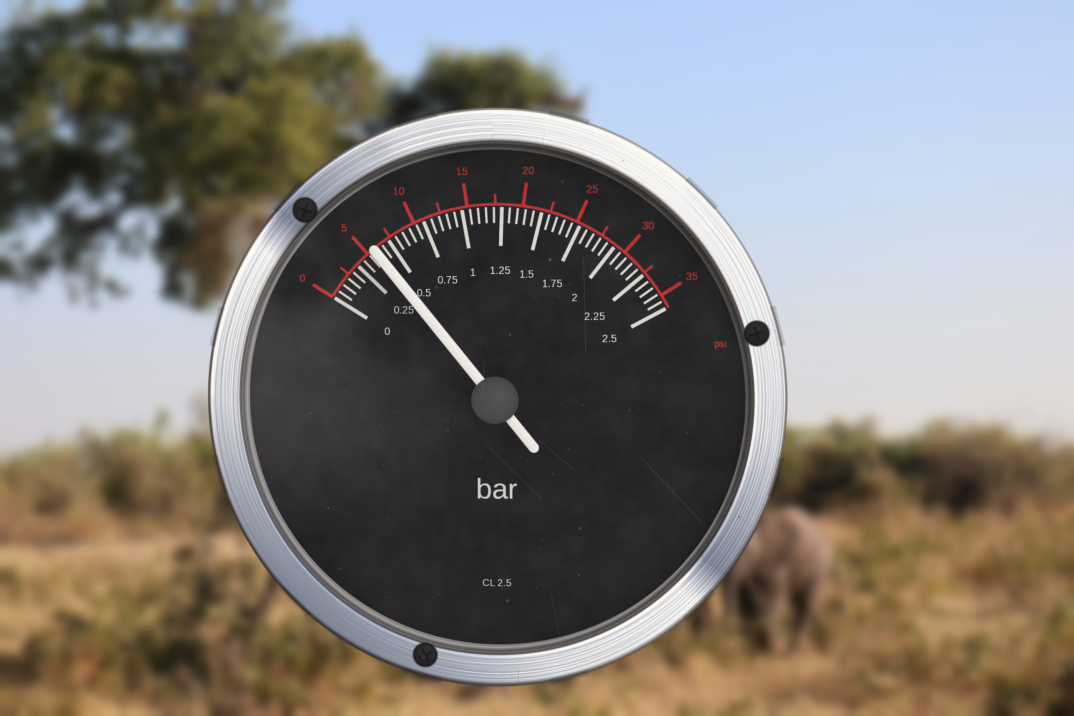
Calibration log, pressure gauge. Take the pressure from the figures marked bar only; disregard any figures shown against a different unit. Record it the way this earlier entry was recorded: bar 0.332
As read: bar 0.4
